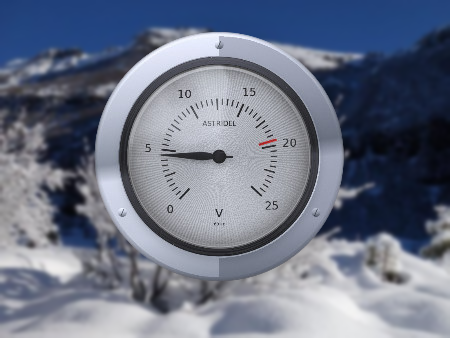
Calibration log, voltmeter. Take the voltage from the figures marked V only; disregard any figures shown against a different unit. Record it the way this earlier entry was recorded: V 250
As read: V 4.5
